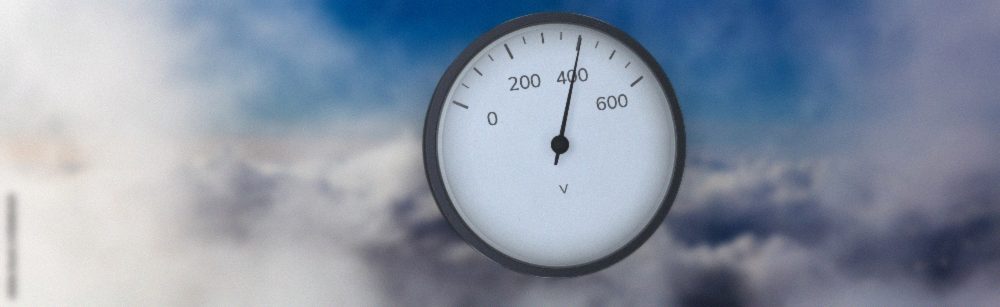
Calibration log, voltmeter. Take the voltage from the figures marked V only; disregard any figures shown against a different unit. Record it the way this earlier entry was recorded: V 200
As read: V 400
